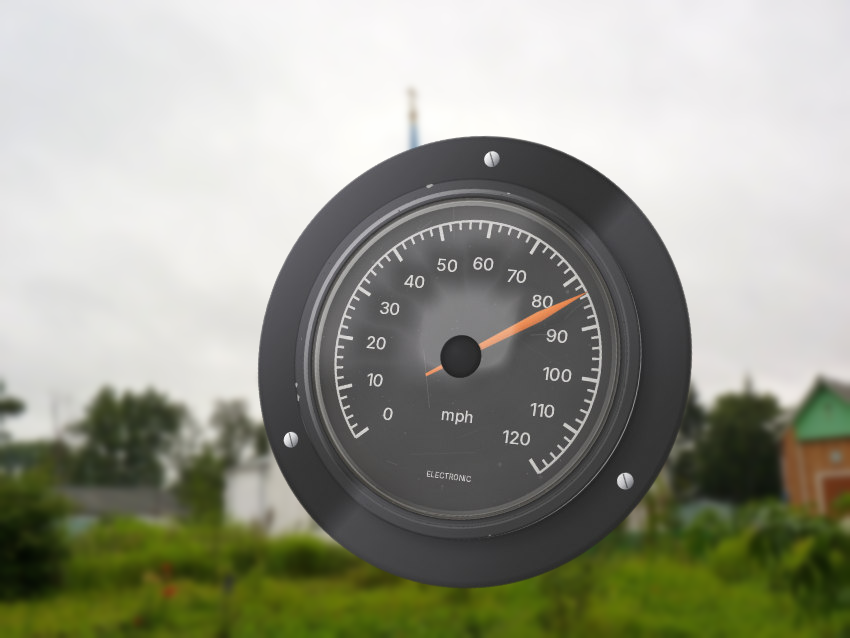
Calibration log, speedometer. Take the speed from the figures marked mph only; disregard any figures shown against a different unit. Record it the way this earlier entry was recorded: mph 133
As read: mph 84
